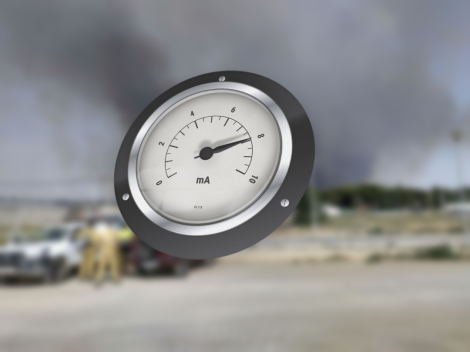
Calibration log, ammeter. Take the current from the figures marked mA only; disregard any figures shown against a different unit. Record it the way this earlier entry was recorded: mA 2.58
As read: mA 8
